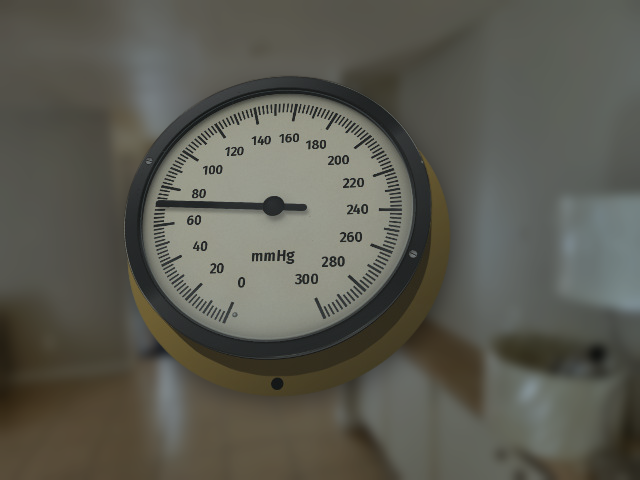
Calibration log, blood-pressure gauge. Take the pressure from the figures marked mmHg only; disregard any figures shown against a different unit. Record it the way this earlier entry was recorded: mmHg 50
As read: mmHg 70
